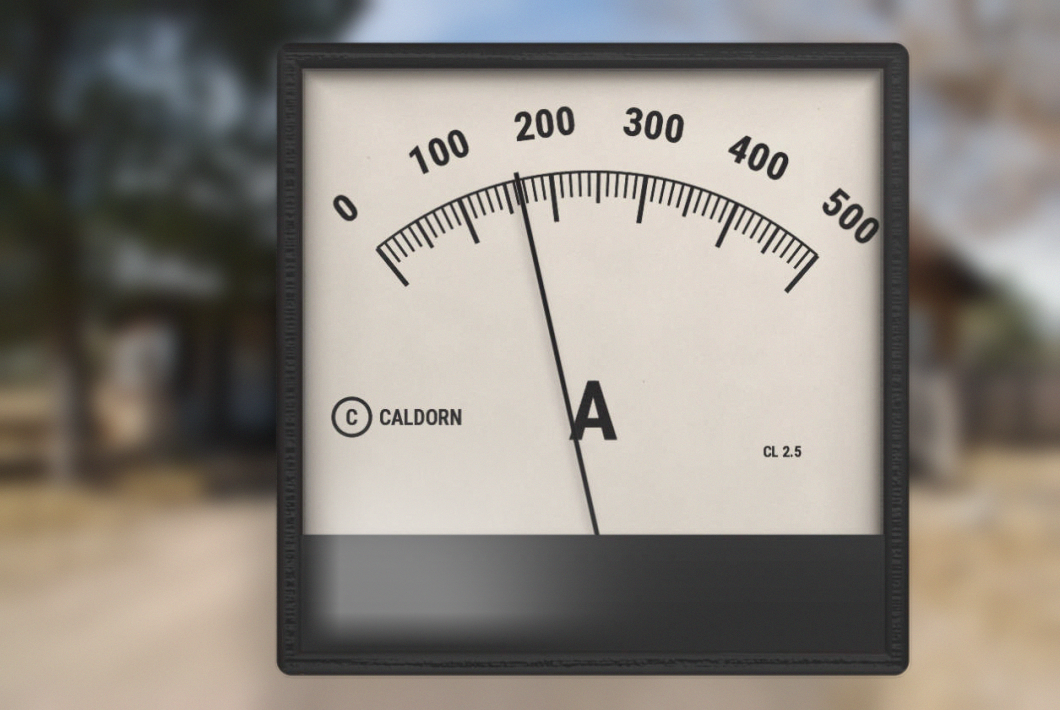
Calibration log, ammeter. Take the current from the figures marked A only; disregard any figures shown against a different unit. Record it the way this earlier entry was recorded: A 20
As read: A 165
